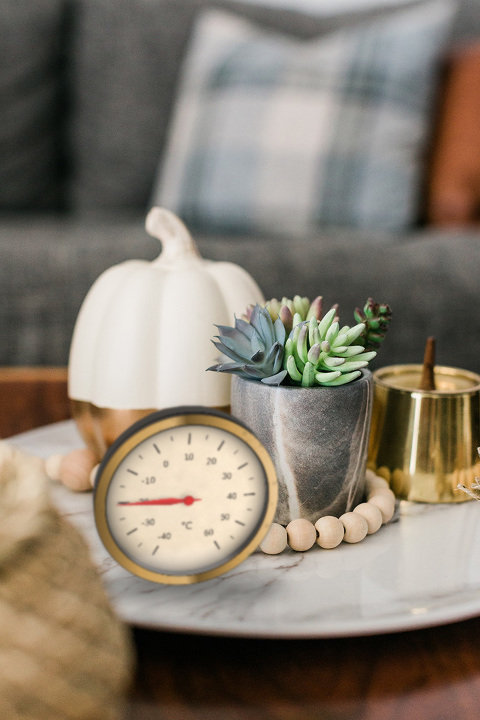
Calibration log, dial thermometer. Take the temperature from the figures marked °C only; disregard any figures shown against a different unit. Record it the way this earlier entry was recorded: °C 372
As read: °C -20
